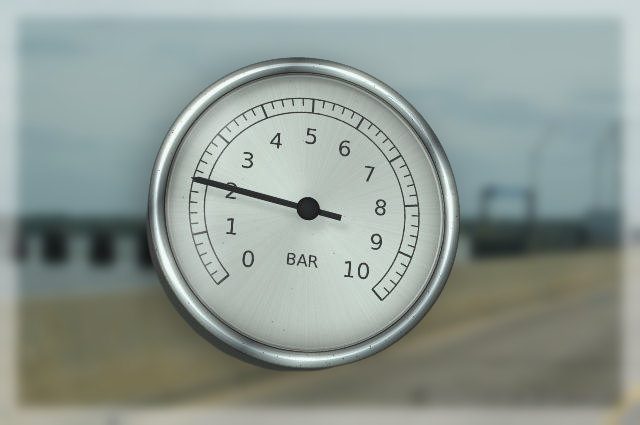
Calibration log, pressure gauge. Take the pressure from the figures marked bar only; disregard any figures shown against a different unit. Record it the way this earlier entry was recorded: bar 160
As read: bar 2
